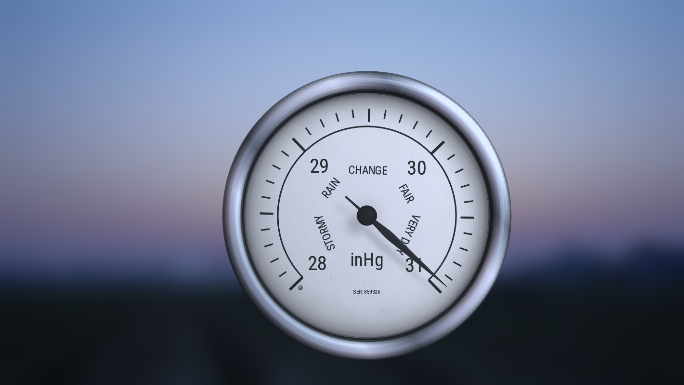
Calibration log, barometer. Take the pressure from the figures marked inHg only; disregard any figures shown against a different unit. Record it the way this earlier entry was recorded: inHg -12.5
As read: inHg 30.95
